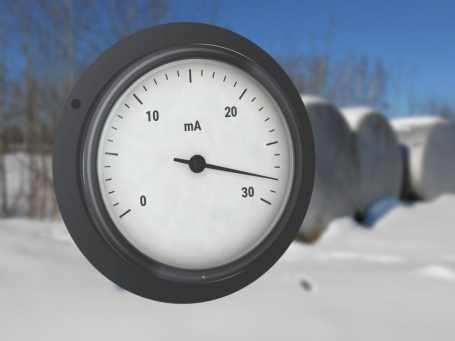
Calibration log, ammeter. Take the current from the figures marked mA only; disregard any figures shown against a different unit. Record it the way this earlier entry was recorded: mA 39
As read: mA 28
